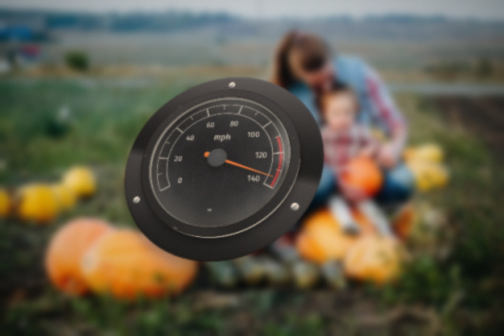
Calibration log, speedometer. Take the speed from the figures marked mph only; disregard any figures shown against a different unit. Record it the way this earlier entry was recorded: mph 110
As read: mph 135
